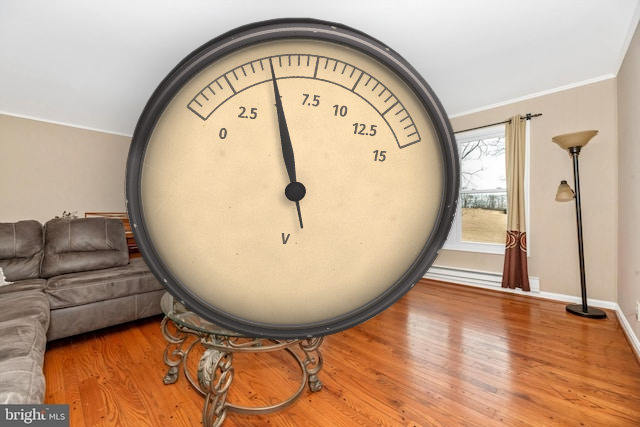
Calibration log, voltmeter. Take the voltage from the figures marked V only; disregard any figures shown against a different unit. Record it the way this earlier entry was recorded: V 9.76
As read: V 5
